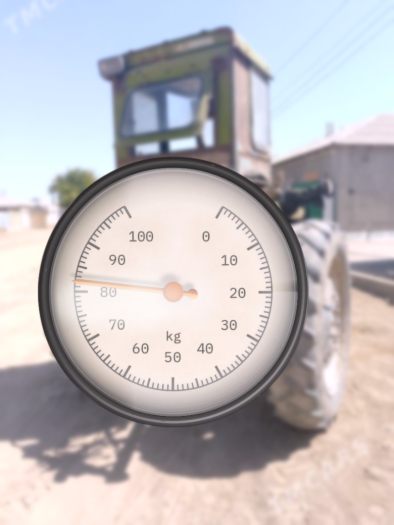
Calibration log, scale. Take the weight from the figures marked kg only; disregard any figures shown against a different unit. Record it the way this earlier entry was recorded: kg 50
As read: kg 82
